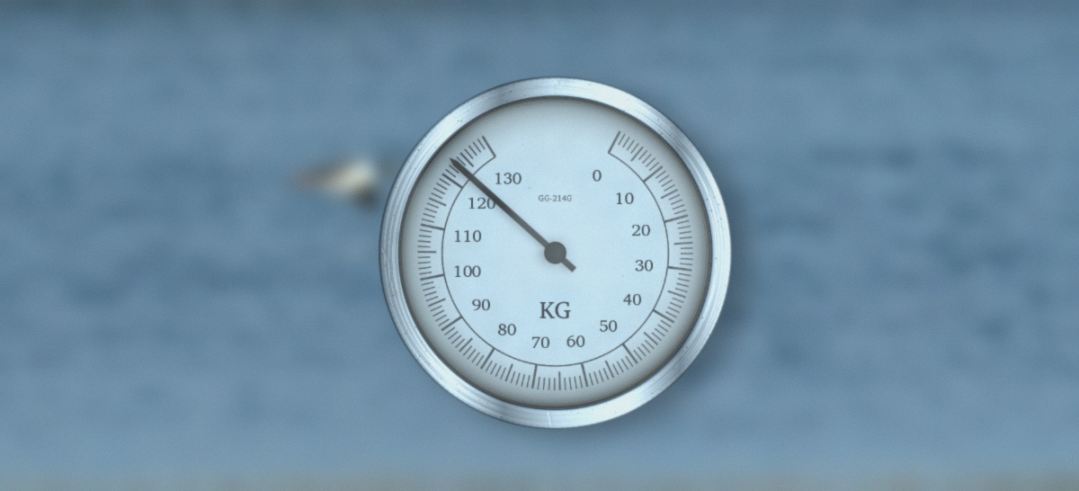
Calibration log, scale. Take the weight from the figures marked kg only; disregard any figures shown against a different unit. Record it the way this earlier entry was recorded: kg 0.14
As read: kg 123
